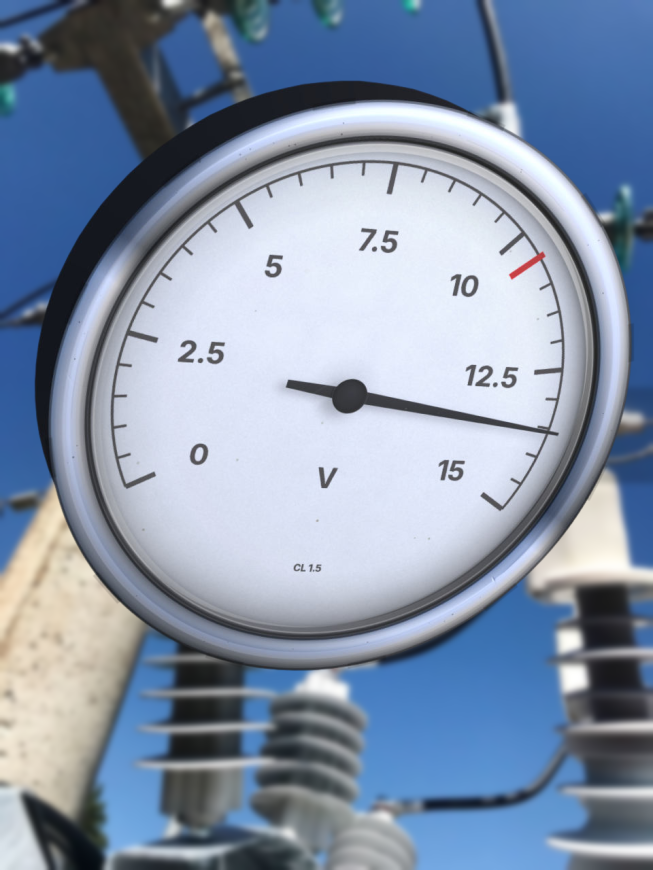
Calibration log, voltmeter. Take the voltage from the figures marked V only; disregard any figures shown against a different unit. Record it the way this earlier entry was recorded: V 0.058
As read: V 13.5
